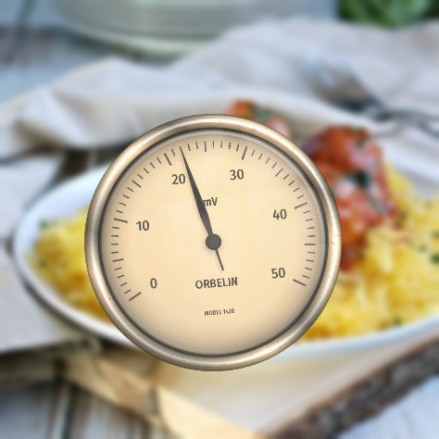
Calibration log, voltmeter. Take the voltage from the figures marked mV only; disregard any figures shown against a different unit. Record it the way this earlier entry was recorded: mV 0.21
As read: mV 22
